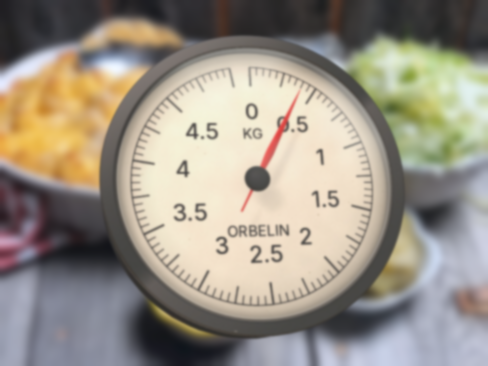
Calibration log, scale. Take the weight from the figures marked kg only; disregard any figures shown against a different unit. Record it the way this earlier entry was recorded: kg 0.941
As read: kg 0.4
